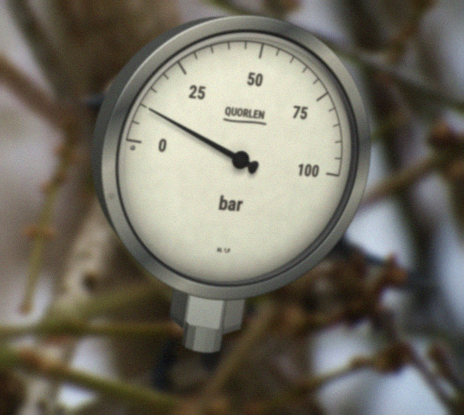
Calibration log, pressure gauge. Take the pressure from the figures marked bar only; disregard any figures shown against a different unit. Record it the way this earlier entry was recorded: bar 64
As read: bar 10
